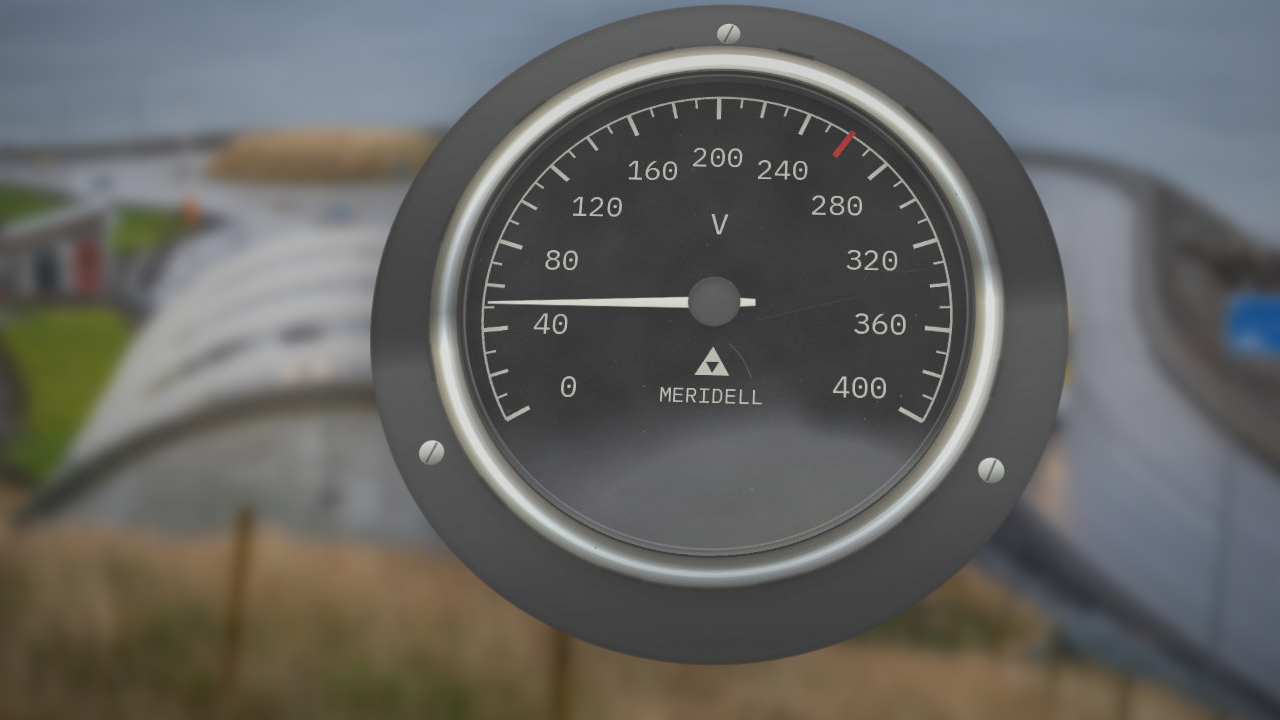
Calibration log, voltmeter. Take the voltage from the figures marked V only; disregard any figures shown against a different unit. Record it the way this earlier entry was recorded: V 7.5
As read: V 50
